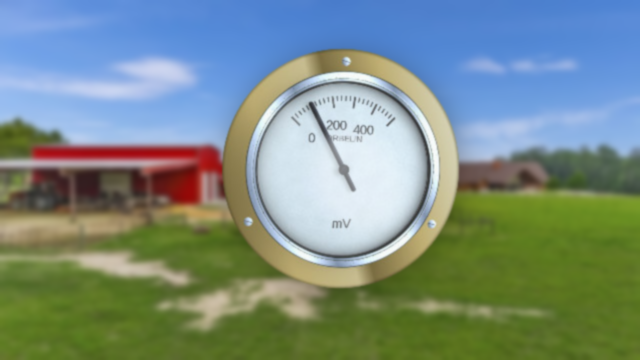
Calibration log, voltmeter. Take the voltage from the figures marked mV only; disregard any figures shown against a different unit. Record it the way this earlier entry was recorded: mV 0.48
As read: mV 100
